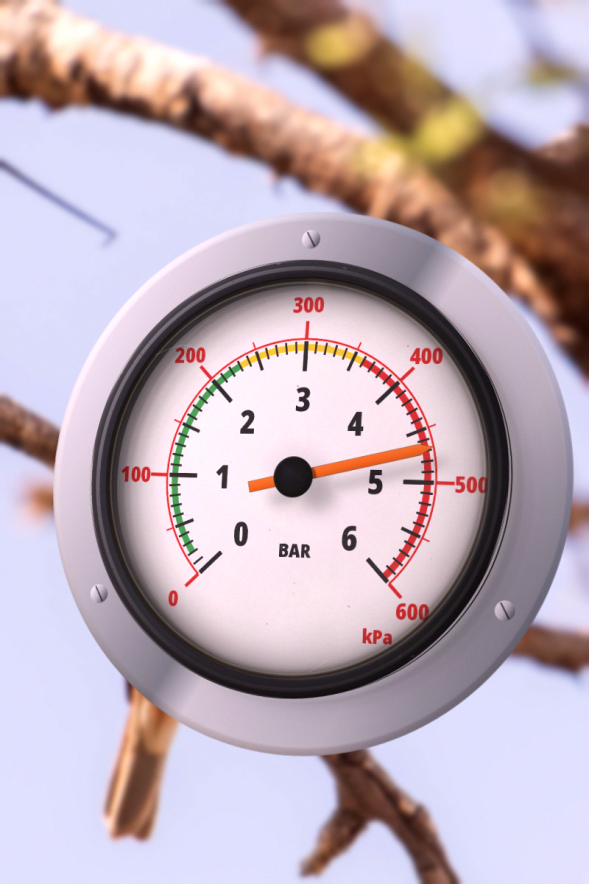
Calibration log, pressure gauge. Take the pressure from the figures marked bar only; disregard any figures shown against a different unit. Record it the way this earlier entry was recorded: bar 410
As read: bar 4.7
